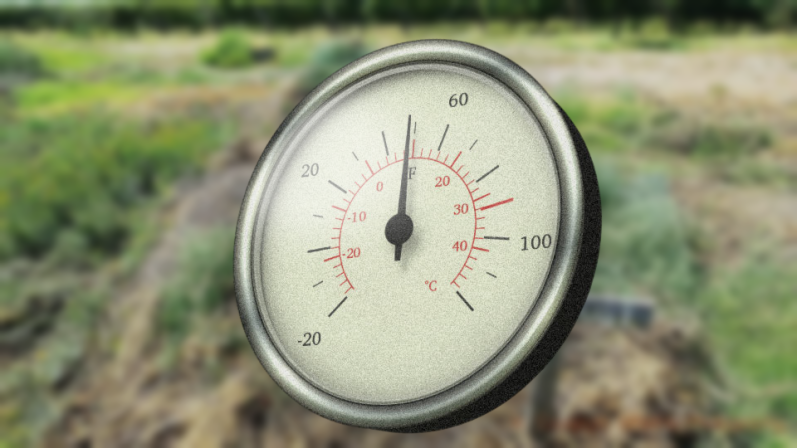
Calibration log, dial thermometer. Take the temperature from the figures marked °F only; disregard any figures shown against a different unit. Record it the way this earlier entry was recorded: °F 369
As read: °F 50
